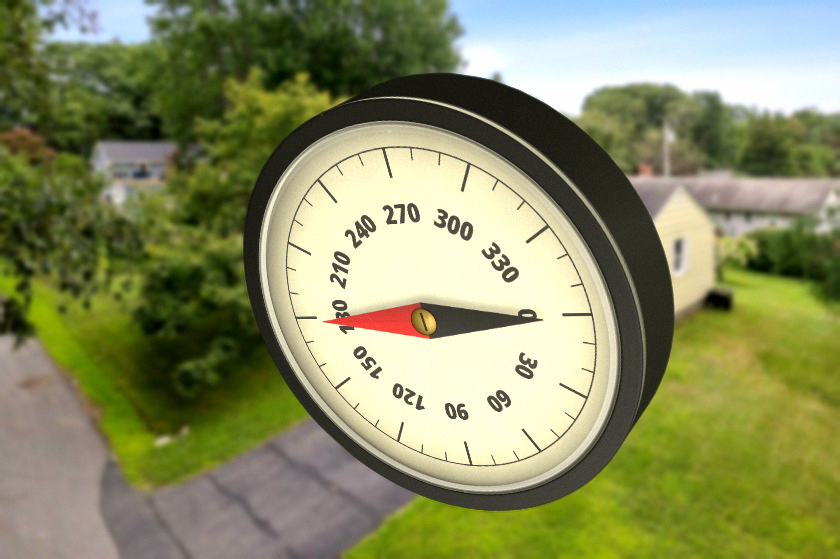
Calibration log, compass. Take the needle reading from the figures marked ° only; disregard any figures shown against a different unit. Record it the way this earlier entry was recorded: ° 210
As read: ° 180
